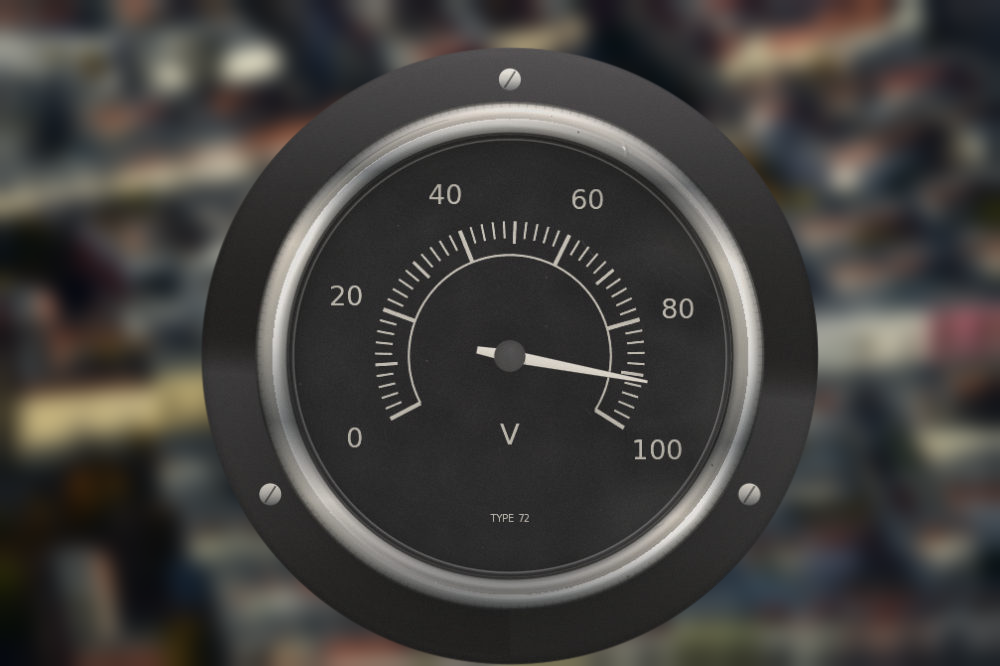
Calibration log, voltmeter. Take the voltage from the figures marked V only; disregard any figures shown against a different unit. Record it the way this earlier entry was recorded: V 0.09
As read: V 91
